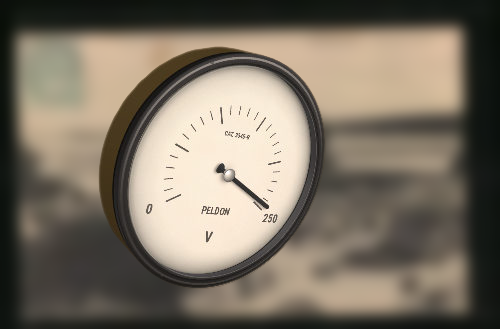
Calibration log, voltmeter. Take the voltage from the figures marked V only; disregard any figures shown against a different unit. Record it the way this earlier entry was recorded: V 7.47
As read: V 245
